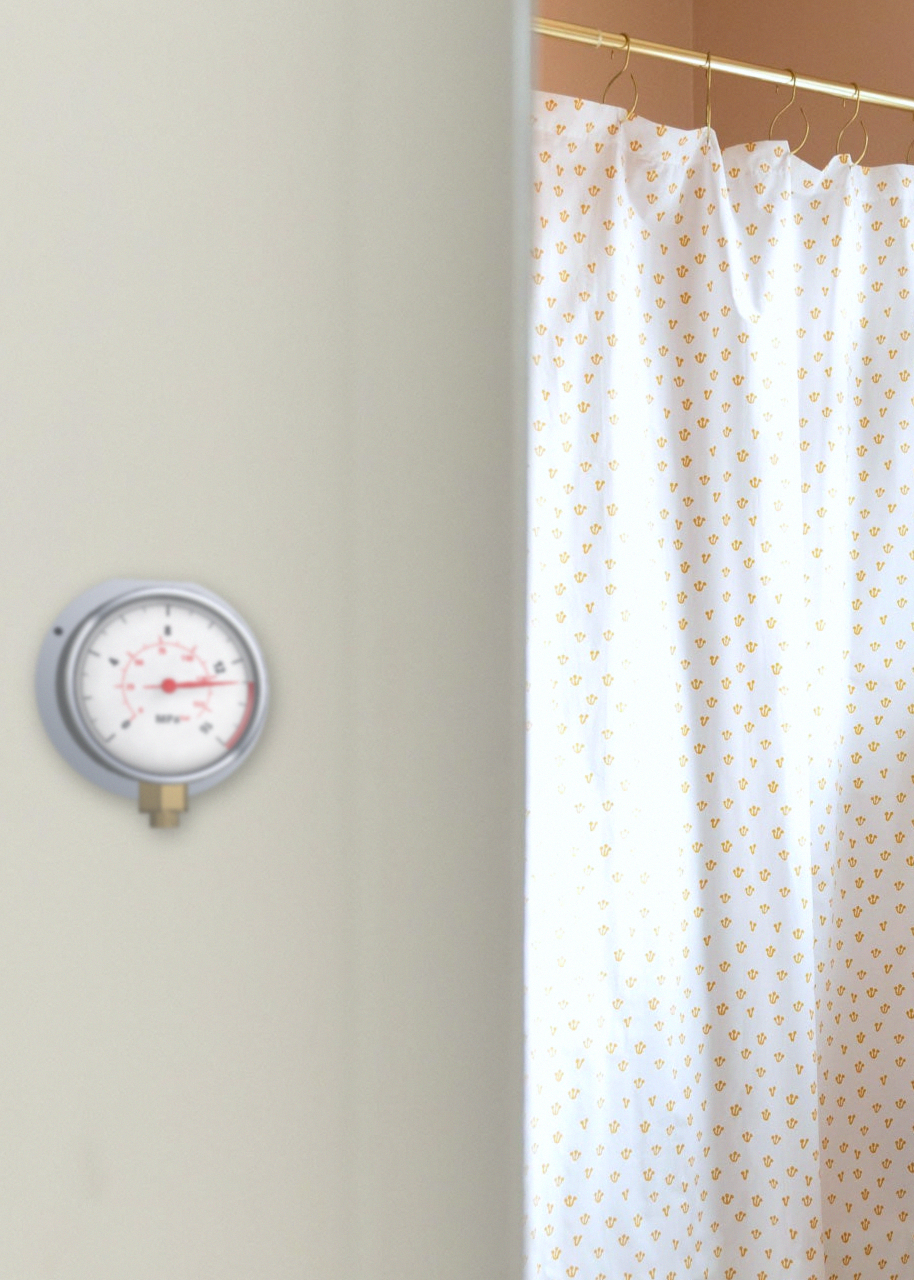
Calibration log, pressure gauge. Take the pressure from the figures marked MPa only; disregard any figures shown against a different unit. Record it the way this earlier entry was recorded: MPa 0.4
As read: MPa 13
